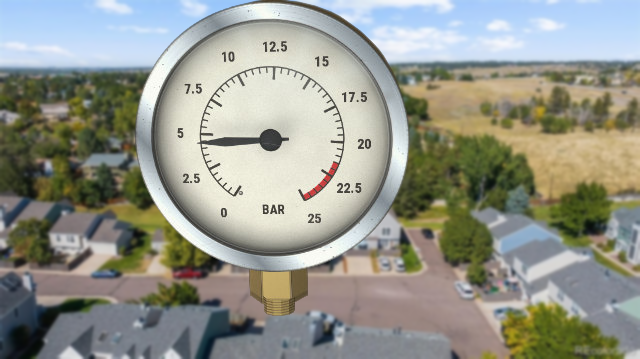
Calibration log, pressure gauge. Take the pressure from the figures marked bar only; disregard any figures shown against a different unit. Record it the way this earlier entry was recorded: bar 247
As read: bar 4.5
